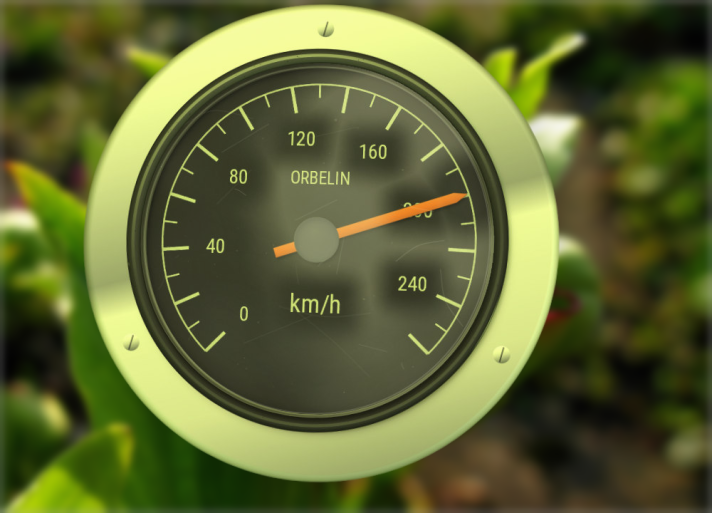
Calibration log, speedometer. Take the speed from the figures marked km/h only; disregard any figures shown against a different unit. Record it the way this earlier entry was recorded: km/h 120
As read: km/h 200
